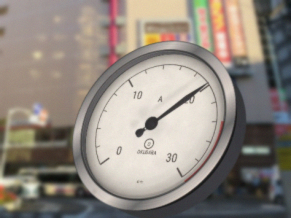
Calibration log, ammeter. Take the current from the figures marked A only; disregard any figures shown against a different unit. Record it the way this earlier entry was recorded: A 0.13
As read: A 20
